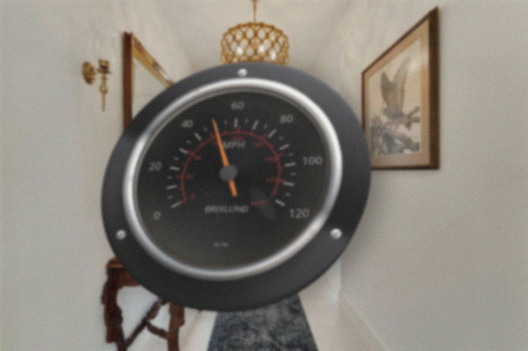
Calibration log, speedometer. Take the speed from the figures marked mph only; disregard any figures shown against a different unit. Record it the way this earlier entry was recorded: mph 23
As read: mph 50
